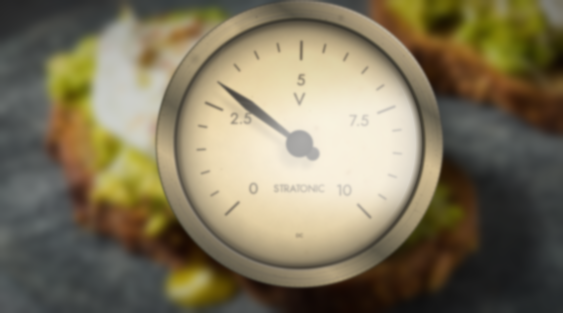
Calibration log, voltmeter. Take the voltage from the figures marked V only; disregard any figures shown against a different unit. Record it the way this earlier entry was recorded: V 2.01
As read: V 3
